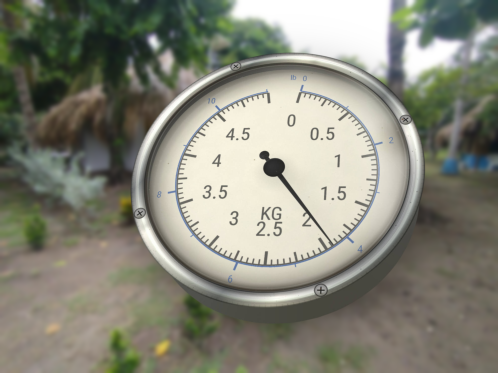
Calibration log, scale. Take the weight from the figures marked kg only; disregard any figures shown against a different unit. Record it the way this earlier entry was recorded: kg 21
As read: kg 1.95
